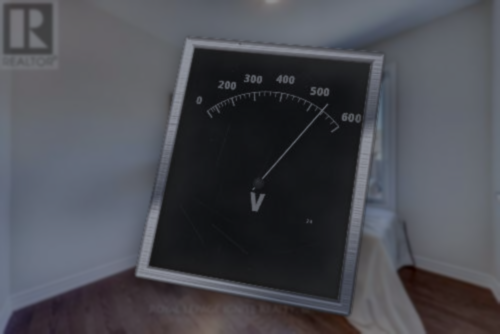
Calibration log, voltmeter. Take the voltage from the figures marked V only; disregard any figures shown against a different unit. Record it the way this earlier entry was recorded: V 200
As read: V 540
